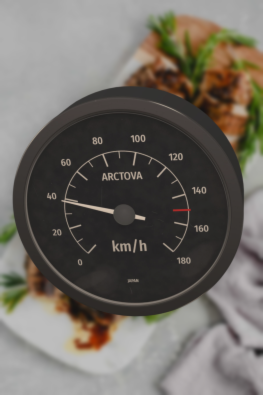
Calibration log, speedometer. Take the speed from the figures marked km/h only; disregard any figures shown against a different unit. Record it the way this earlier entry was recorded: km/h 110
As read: km/h 40
